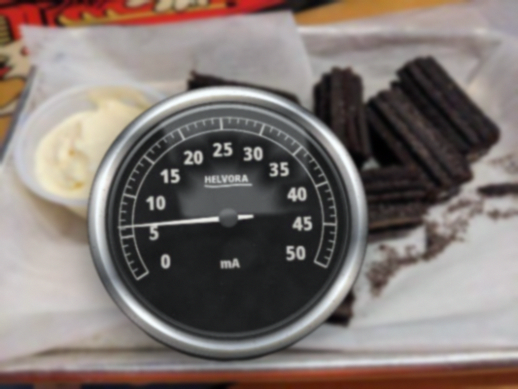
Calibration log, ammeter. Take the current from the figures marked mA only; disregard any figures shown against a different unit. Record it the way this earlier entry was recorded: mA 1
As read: mA 6
